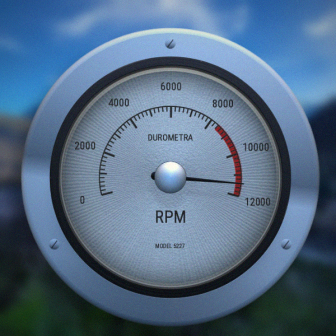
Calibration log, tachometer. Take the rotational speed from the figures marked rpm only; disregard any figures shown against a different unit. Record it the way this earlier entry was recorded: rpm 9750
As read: rpm 11400
